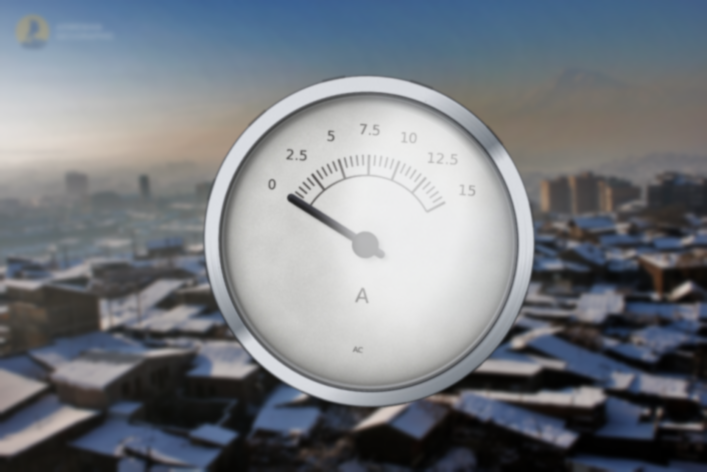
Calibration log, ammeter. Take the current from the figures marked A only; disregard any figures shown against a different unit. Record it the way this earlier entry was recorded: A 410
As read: A 0
